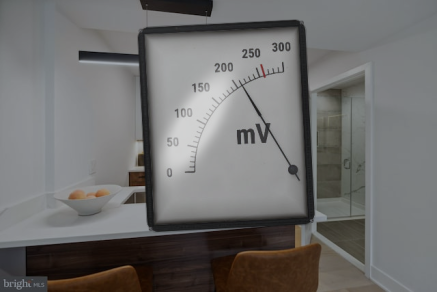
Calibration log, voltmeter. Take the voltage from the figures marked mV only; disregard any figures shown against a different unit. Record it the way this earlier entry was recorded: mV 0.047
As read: mV 210
